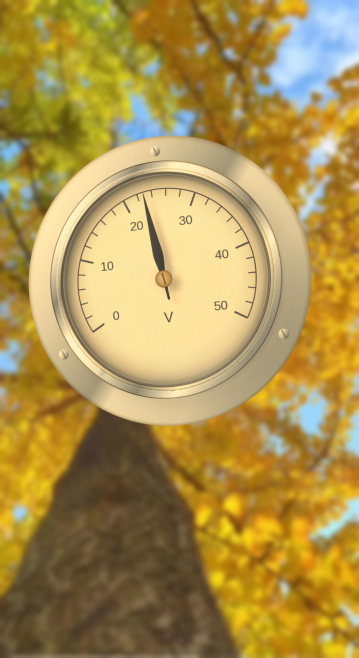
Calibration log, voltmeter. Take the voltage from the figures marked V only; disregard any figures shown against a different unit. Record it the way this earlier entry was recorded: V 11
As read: V 23
